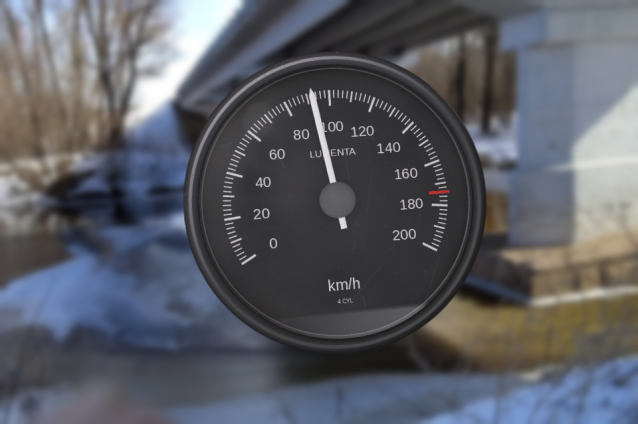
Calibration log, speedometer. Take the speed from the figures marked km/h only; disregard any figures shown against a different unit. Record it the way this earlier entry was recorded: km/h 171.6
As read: km/h 92
